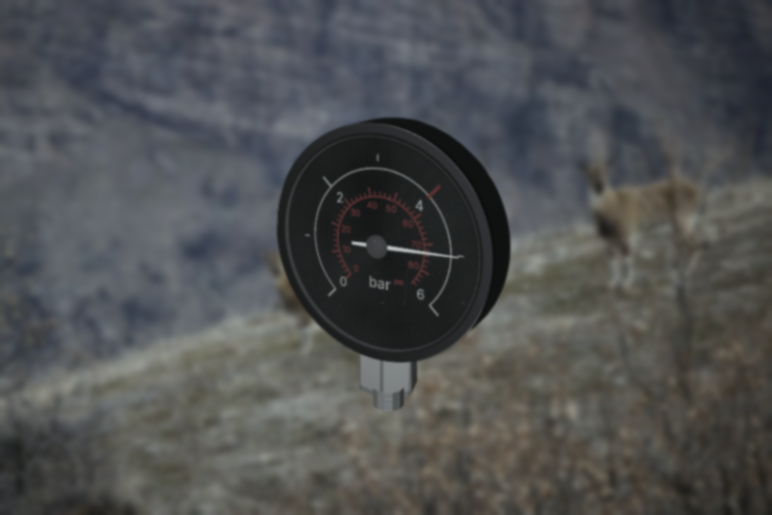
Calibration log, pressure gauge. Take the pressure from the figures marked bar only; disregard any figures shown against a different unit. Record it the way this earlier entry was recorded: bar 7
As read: bar 5
